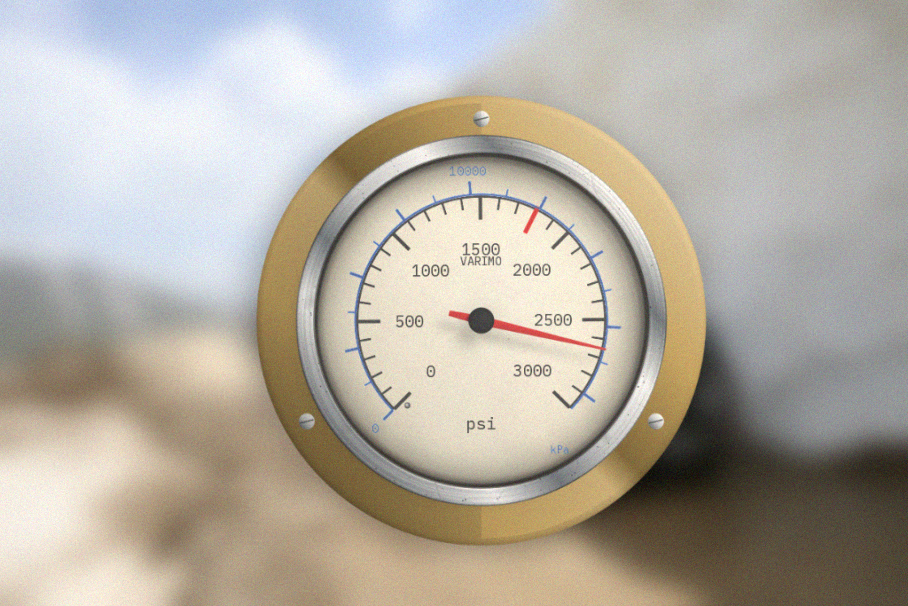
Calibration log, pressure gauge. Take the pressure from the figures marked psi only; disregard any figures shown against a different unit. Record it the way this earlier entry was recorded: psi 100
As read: psi 2650
